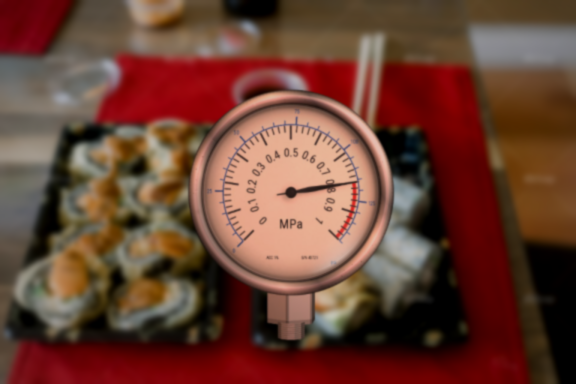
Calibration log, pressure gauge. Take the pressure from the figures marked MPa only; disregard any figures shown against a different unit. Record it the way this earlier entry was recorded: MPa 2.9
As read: MPa 0.8
